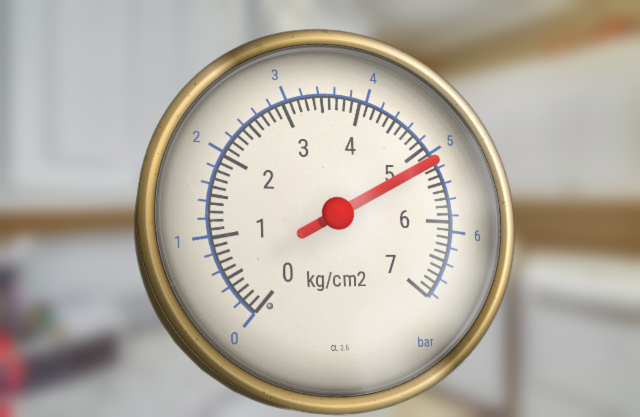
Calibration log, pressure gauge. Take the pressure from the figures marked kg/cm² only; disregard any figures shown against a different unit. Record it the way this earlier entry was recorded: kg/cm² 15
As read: kg/cm² 5.2
